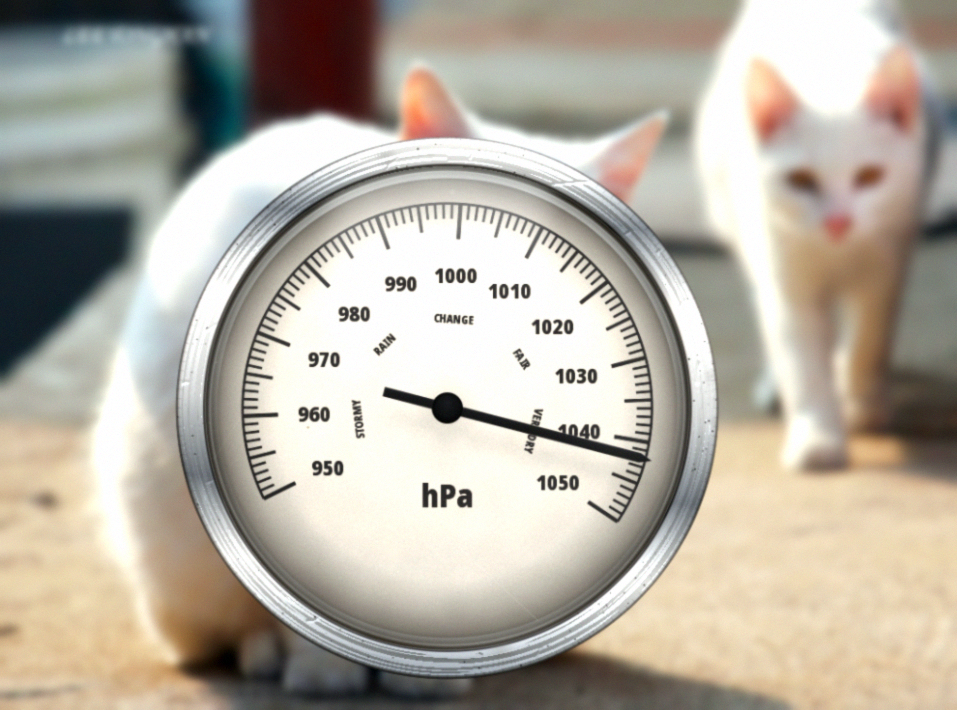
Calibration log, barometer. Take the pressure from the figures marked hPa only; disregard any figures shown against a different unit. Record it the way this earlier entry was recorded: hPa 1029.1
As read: hPa 1042
